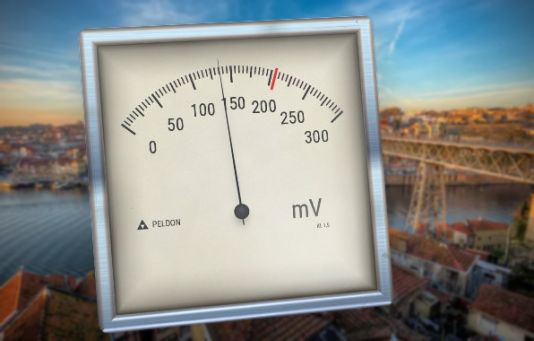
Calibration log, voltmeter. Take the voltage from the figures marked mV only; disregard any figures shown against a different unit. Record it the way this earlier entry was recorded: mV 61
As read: mV 135
